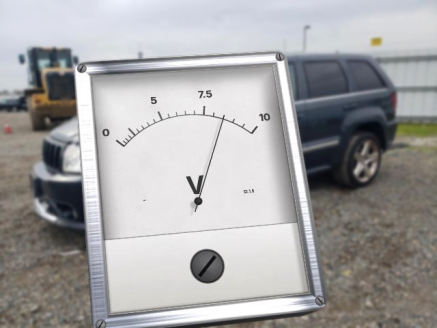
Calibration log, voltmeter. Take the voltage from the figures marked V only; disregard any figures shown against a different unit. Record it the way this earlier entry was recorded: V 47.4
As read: V 8.5
